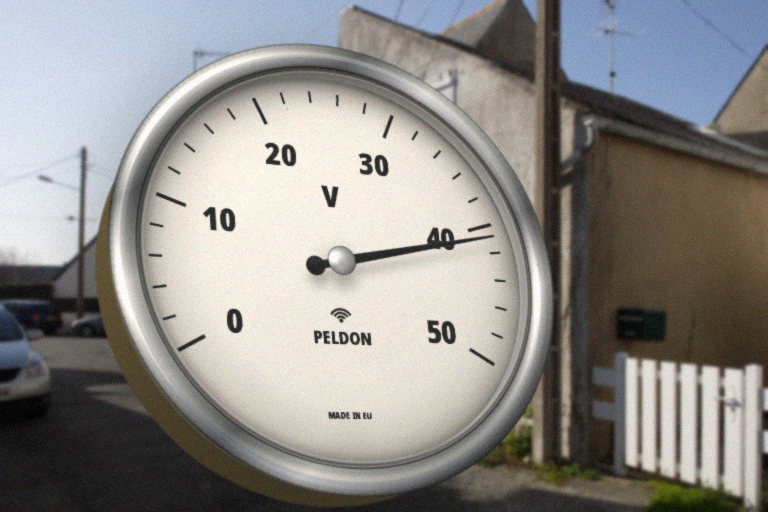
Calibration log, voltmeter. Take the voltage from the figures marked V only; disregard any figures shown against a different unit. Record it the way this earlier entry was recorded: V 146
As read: V 41
